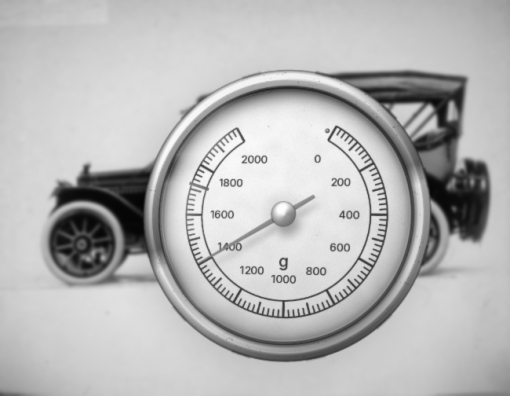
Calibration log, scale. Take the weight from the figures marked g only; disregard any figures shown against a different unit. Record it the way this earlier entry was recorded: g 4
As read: g 1400
